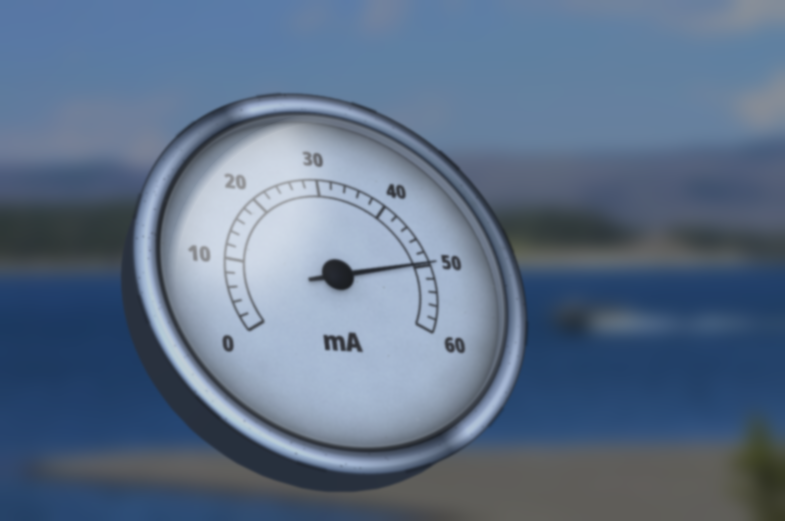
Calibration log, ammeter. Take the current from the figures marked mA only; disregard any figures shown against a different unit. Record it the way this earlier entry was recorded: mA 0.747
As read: mA 50
